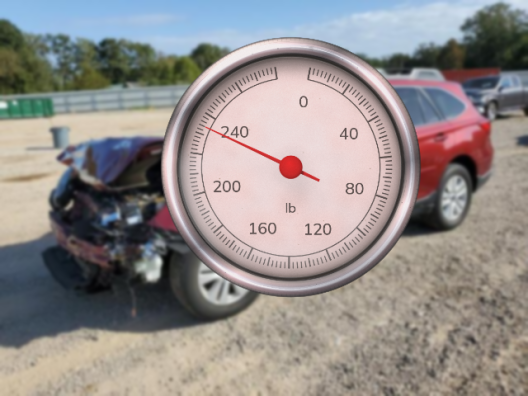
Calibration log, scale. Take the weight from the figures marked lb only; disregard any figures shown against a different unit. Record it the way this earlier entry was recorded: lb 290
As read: lb 234
